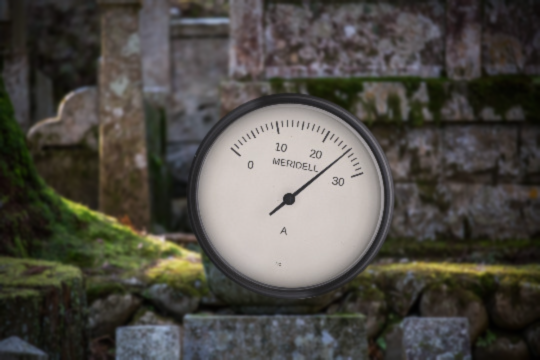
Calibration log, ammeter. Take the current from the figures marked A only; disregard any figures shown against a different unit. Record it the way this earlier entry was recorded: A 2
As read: A 25
